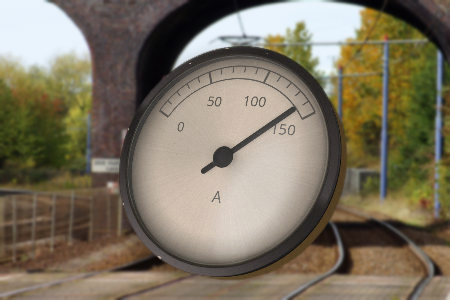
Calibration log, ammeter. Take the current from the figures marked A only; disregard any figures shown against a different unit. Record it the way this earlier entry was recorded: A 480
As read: A 140
